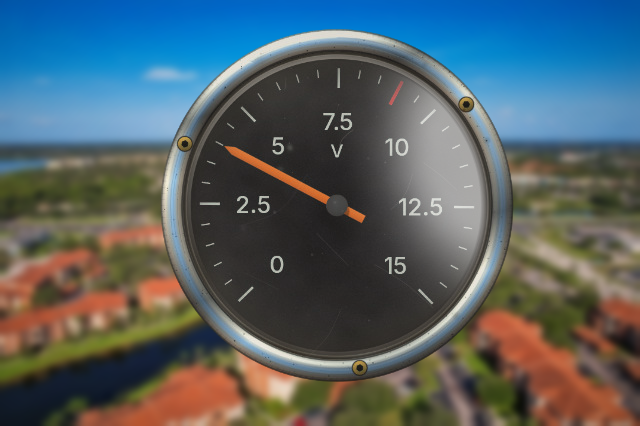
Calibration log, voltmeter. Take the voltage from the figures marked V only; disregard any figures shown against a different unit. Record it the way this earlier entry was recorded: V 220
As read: V 4
